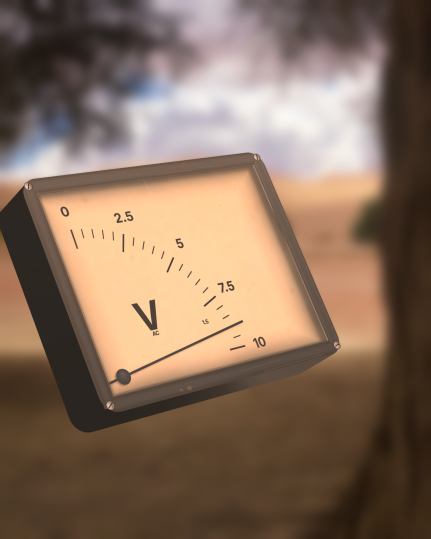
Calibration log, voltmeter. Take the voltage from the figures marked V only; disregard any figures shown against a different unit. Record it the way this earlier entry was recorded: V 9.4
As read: V 9
